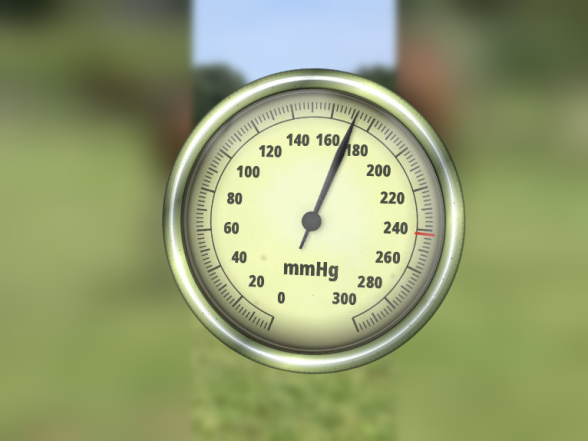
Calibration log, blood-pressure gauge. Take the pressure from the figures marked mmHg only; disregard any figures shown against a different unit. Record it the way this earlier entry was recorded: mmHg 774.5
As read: mmHg 172
